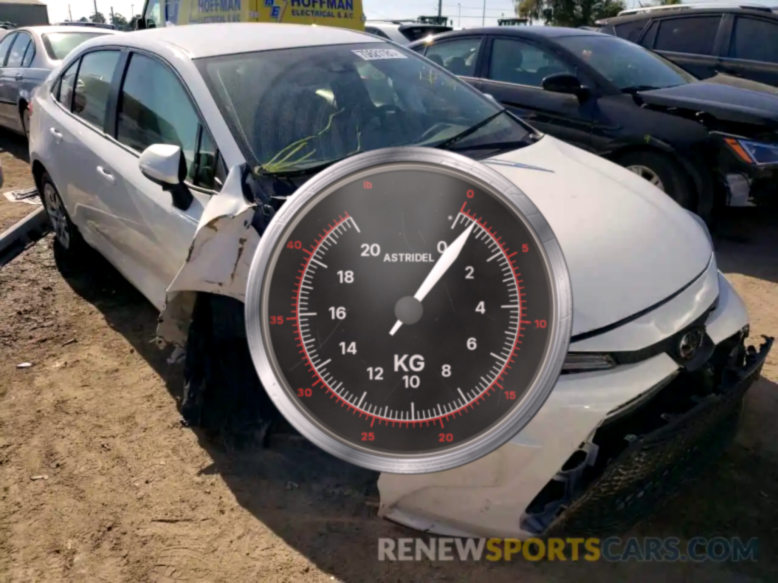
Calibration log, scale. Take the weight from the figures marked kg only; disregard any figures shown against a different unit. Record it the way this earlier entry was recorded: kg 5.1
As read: kg 0.6
